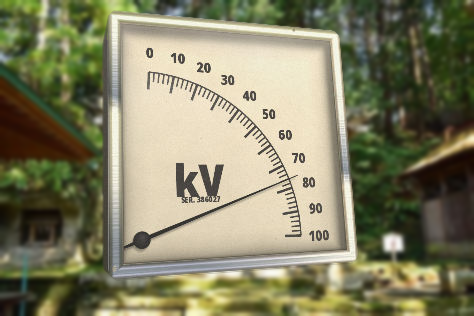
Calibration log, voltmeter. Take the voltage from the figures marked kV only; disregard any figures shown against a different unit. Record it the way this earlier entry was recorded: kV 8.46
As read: kV 76
